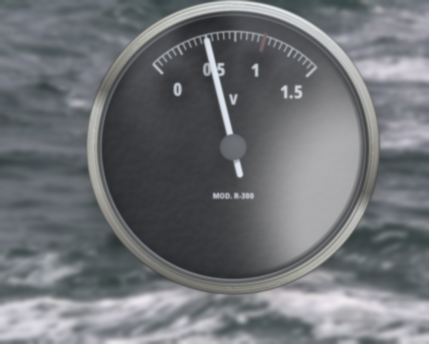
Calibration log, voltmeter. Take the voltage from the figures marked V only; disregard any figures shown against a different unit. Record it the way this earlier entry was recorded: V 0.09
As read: V 0.5
